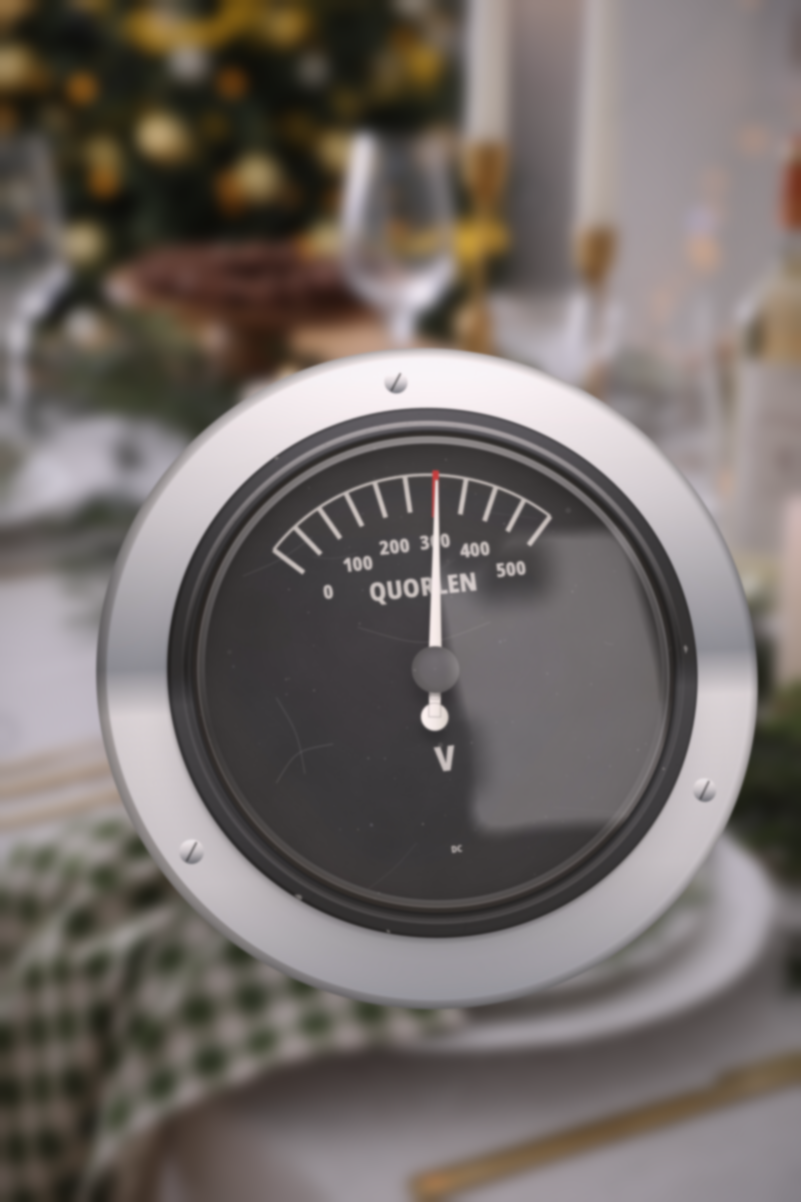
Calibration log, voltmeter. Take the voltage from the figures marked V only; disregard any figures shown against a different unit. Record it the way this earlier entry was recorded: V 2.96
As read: V 300
